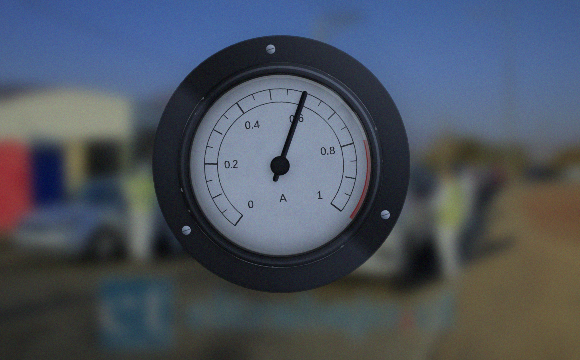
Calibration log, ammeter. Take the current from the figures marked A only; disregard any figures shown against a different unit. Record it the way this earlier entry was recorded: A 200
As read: A 0.6
